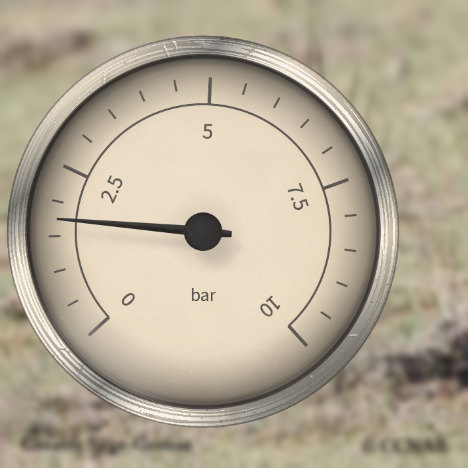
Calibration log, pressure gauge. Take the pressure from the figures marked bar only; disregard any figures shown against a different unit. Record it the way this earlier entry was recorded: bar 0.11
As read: bar 1.75
